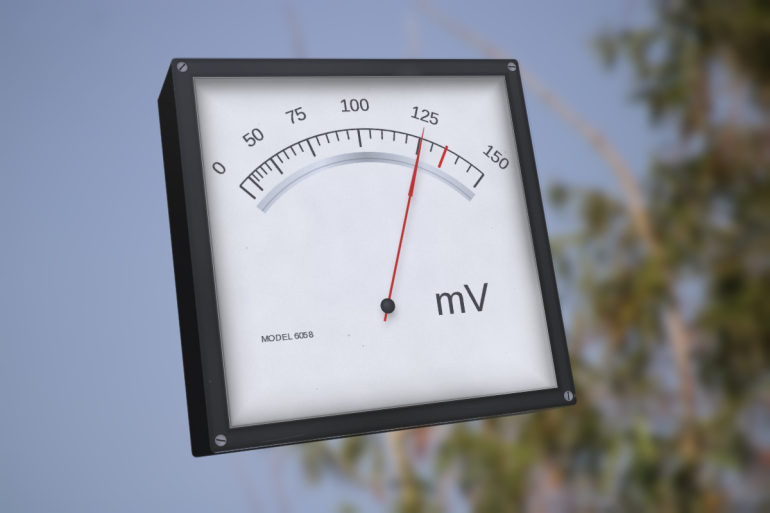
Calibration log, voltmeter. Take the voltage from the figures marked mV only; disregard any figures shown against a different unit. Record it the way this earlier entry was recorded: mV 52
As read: mV 125
